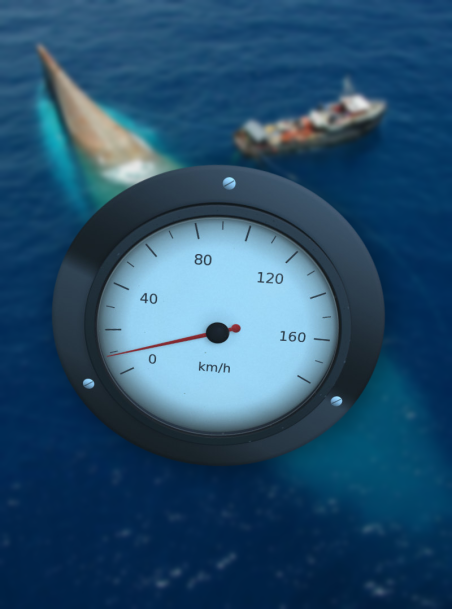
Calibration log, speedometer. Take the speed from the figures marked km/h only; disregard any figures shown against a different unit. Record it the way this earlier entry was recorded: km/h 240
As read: km/h 10
